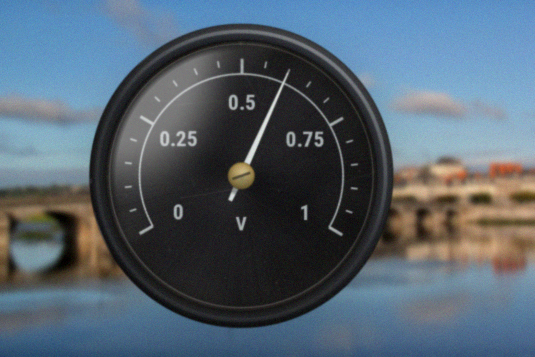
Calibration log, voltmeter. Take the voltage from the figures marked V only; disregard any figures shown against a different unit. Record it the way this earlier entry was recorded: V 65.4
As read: V 0.6
